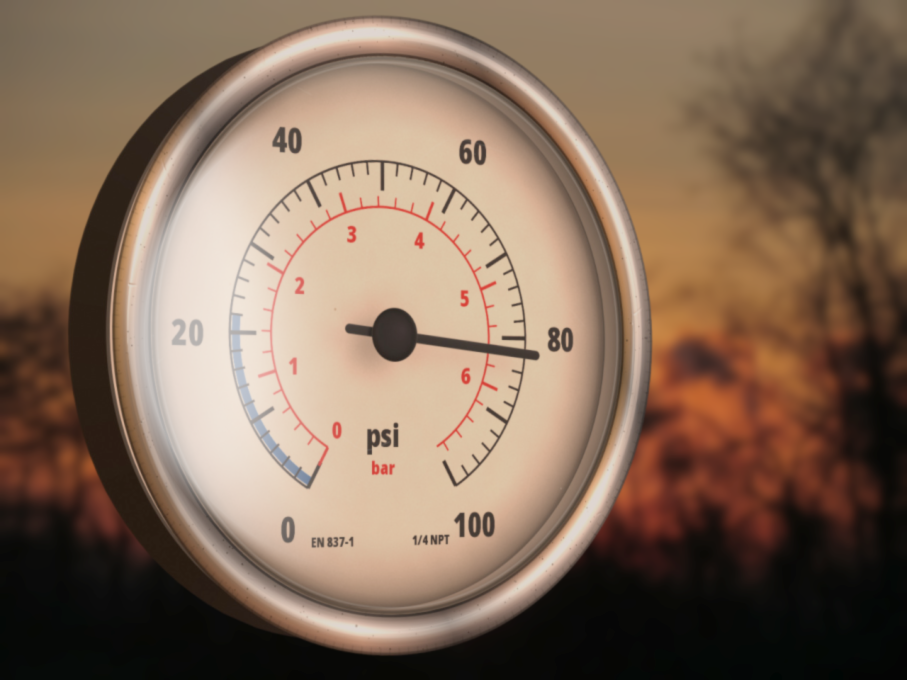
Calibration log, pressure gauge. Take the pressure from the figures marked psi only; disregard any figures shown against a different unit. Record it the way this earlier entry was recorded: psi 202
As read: psi 82
